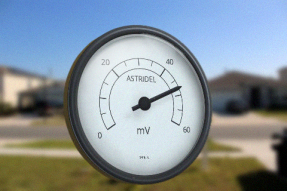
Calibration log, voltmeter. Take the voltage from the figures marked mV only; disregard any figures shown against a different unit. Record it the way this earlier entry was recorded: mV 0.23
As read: mV 47.5
